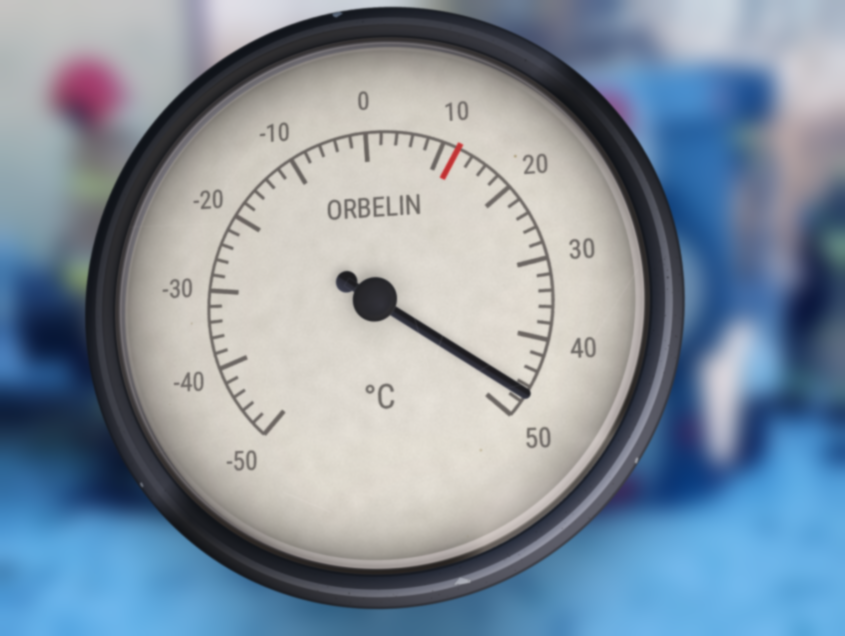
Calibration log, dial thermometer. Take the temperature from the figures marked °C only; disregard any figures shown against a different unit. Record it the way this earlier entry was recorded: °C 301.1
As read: °C 47
